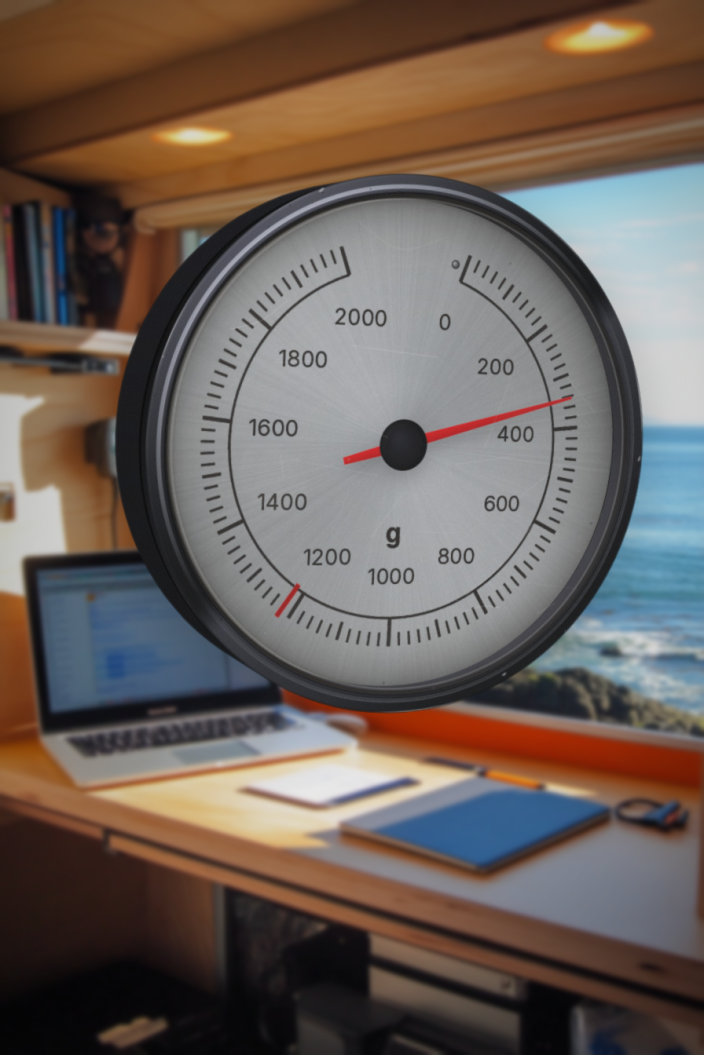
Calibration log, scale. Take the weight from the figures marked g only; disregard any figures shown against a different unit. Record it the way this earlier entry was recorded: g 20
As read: g 340
